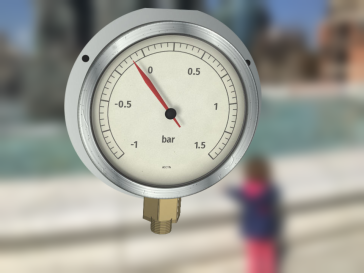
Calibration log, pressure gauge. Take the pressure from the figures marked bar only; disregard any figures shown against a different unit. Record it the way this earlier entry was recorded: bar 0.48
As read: bar -0.1
